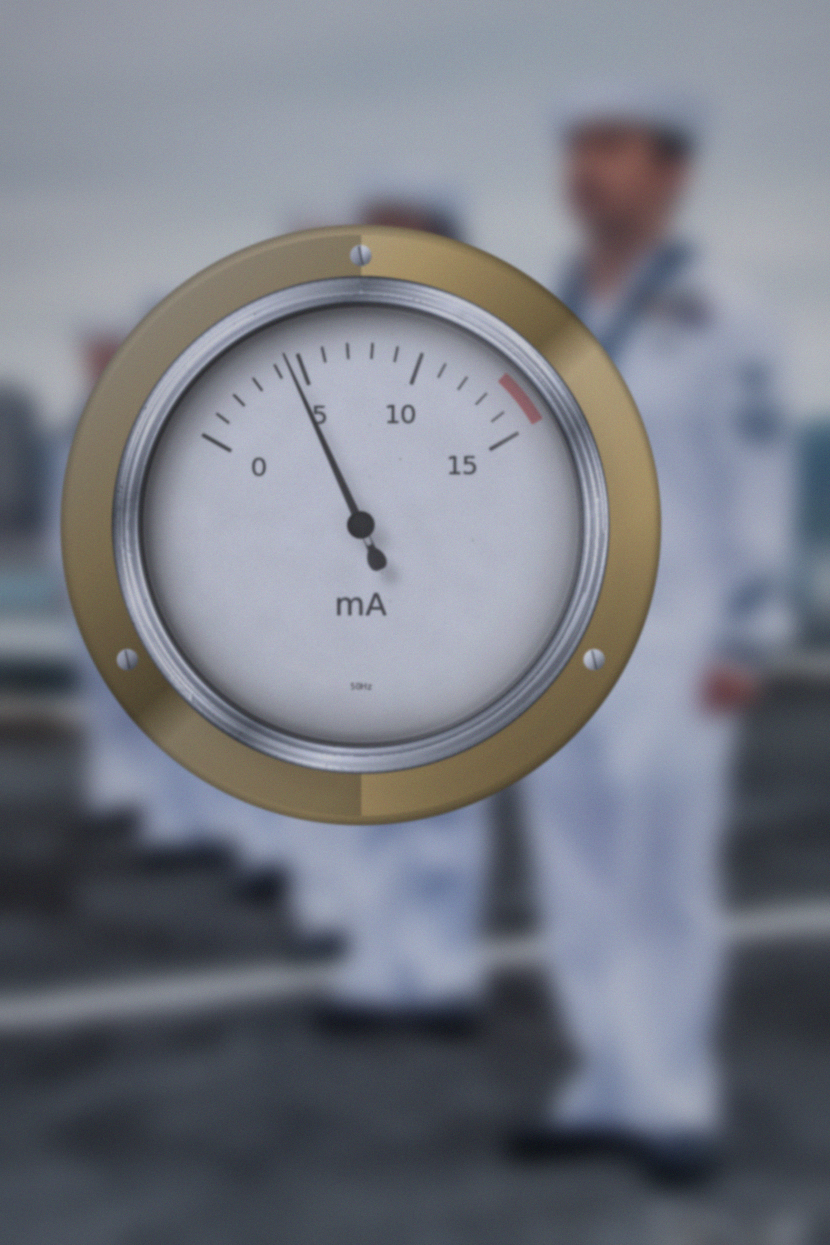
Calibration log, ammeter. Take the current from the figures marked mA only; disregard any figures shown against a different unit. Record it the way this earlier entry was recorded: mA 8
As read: mA 4.5
